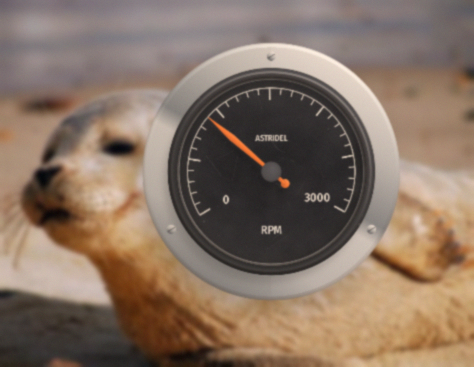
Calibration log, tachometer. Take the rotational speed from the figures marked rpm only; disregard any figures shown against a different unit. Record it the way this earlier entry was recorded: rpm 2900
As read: rpm 900
